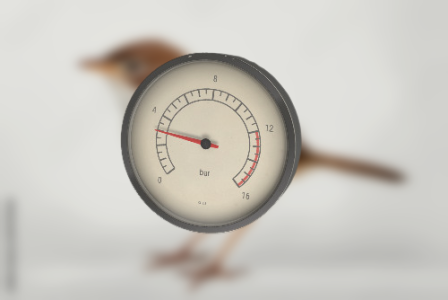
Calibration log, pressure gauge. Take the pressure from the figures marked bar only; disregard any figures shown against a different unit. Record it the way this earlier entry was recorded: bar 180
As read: bar 3
